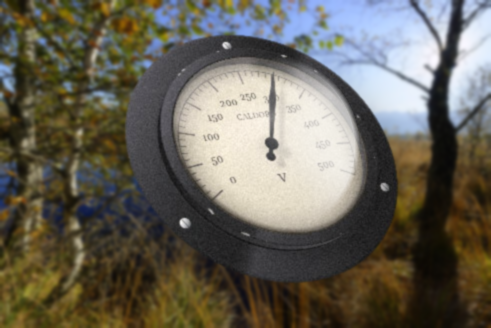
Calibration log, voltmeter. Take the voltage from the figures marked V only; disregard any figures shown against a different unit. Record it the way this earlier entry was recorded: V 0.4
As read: V 300
